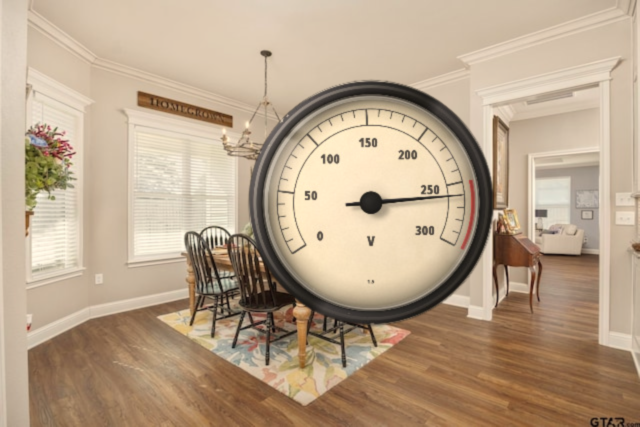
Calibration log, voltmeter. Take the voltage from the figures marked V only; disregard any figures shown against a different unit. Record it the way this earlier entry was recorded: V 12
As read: V 260
